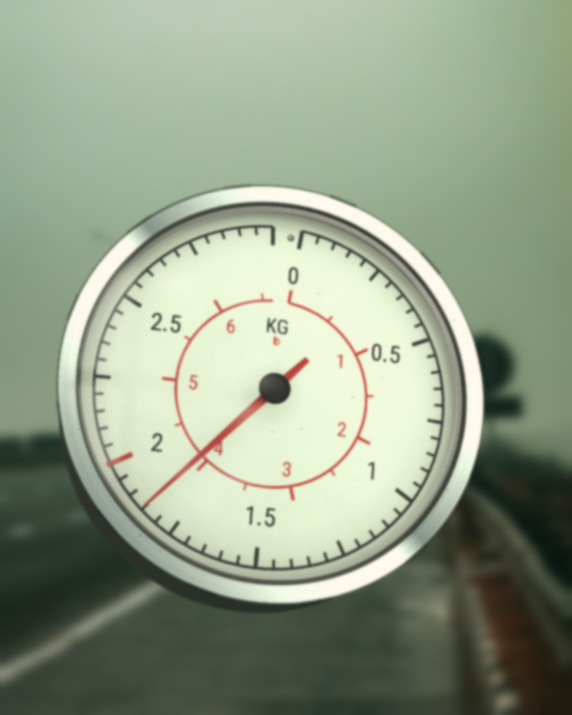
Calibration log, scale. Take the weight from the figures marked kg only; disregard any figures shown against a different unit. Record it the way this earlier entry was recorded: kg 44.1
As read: kg 1.85
